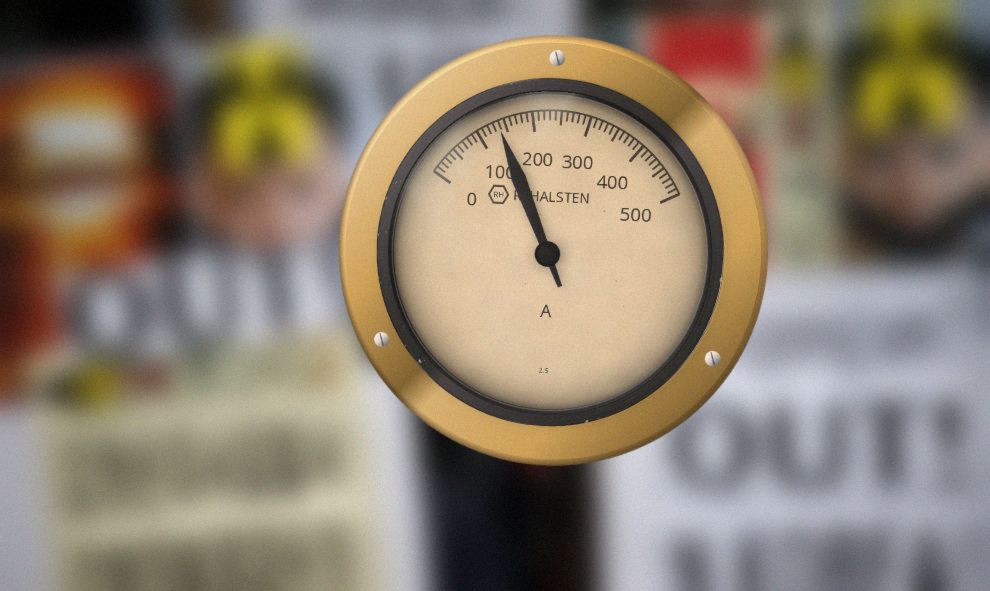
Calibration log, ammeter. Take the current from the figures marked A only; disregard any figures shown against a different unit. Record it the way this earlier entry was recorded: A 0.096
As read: A 140
